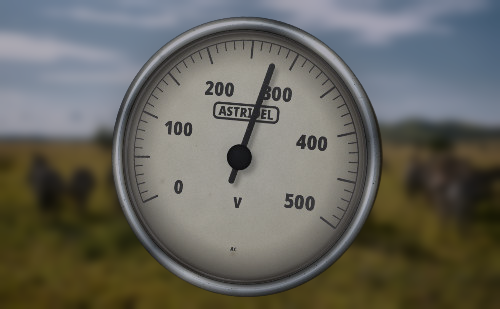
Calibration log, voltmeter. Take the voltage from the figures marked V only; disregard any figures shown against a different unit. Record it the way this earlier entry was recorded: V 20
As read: V 280
